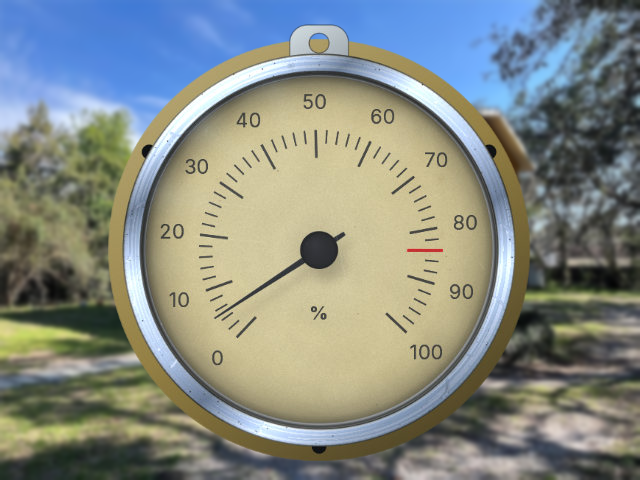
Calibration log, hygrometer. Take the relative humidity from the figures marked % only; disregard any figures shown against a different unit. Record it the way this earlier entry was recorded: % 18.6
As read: % 5
